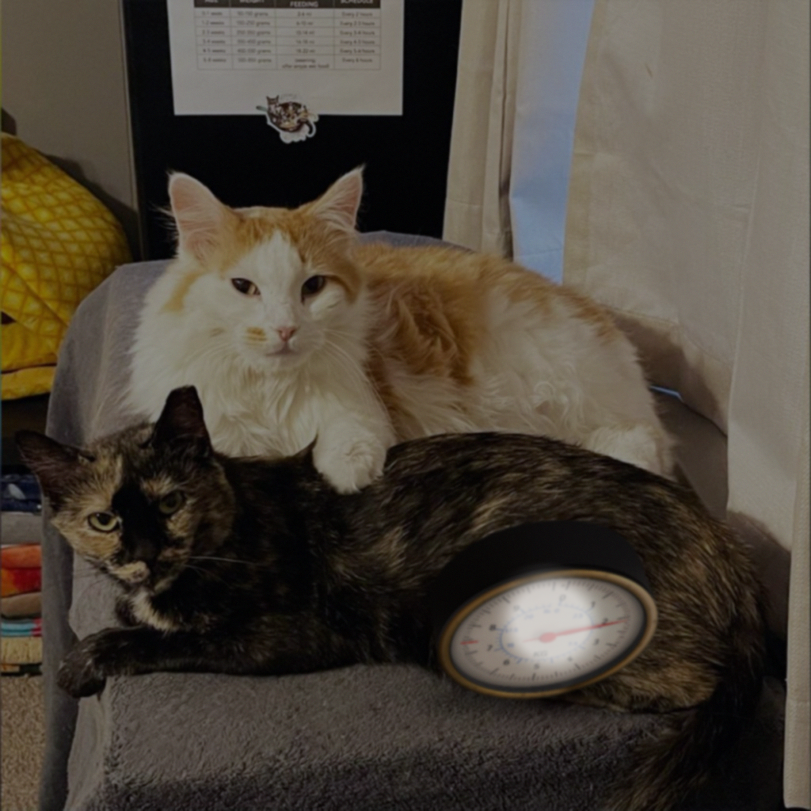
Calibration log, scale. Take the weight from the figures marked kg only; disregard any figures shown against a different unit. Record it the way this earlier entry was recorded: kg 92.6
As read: kg 2
